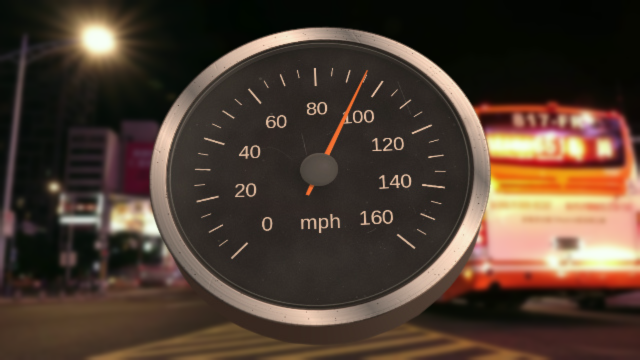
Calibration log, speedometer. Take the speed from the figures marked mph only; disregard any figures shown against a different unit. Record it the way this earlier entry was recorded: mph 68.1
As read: mph 95
